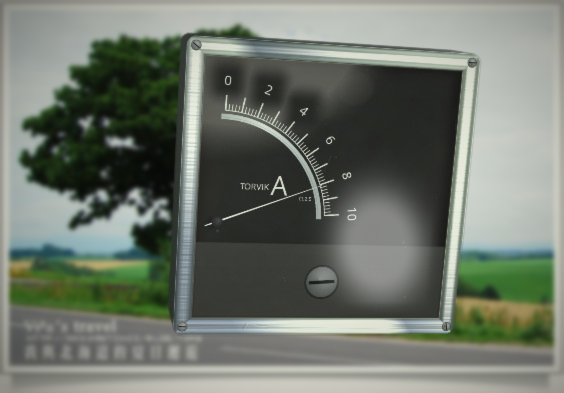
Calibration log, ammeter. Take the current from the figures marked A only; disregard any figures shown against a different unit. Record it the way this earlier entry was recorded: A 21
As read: A 8
